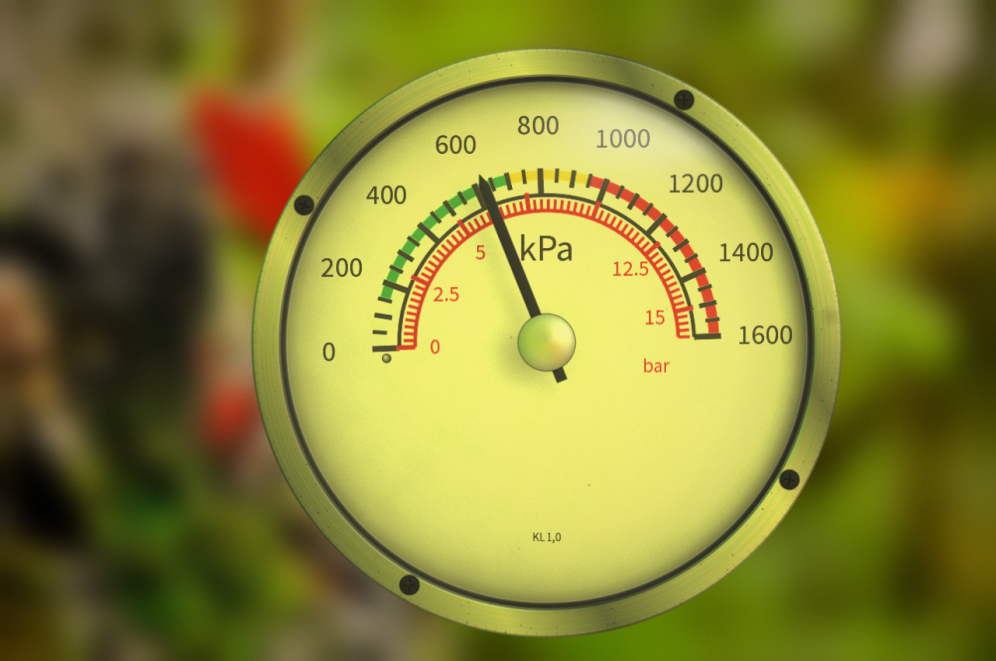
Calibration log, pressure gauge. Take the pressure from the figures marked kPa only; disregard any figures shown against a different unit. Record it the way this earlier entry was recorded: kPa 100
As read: kPa 625
